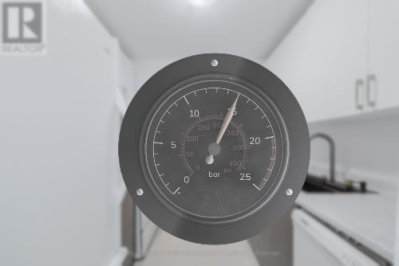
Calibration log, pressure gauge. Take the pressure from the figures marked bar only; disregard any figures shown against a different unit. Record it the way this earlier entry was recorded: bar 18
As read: bar 15
